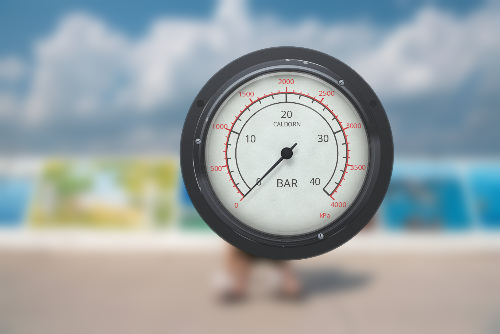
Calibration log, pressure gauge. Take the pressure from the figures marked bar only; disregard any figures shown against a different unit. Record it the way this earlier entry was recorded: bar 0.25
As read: bar 0
